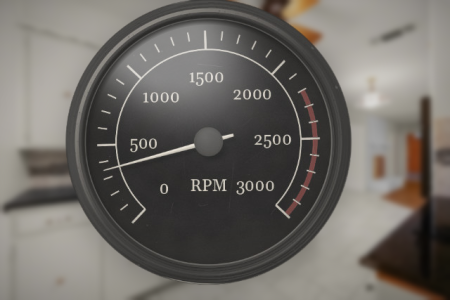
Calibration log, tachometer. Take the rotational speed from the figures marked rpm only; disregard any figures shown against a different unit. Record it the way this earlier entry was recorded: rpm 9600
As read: rpm 350
